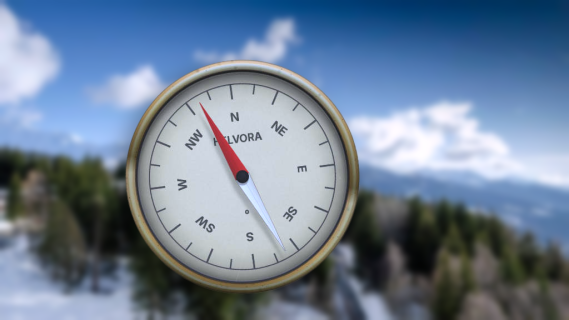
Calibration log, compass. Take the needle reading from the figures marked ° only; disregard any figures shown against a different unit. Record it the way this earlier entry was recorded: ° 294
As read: ° 337.5
